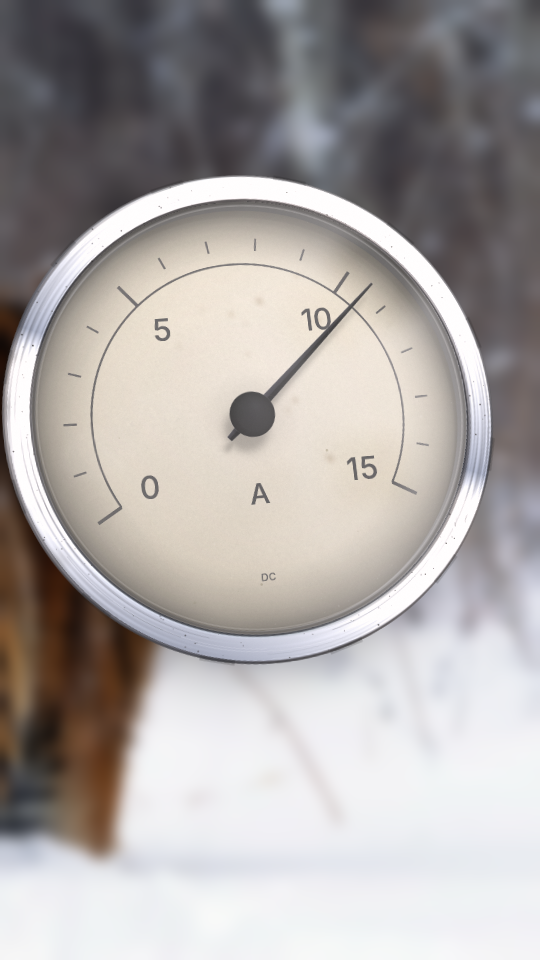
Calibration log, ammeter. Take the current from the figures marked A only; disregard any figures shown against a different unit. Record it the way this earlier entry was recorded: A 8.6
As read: A 10.5
